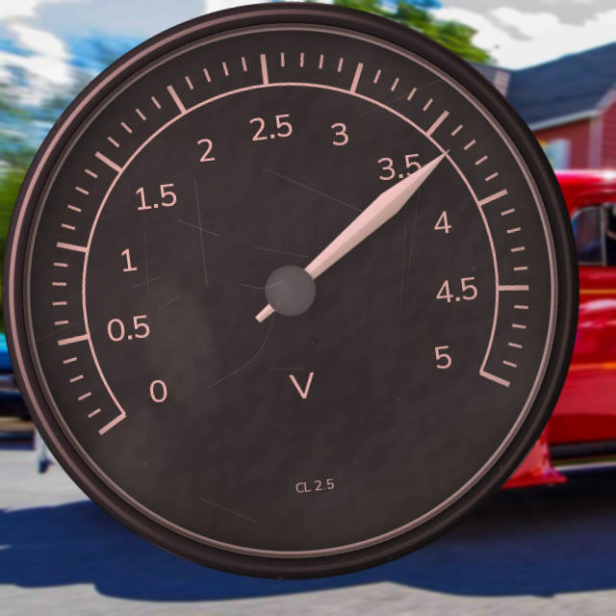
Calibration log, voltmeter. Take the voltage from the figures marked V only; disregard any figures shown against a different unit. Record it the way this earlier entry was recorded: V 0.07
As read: V 3.65
